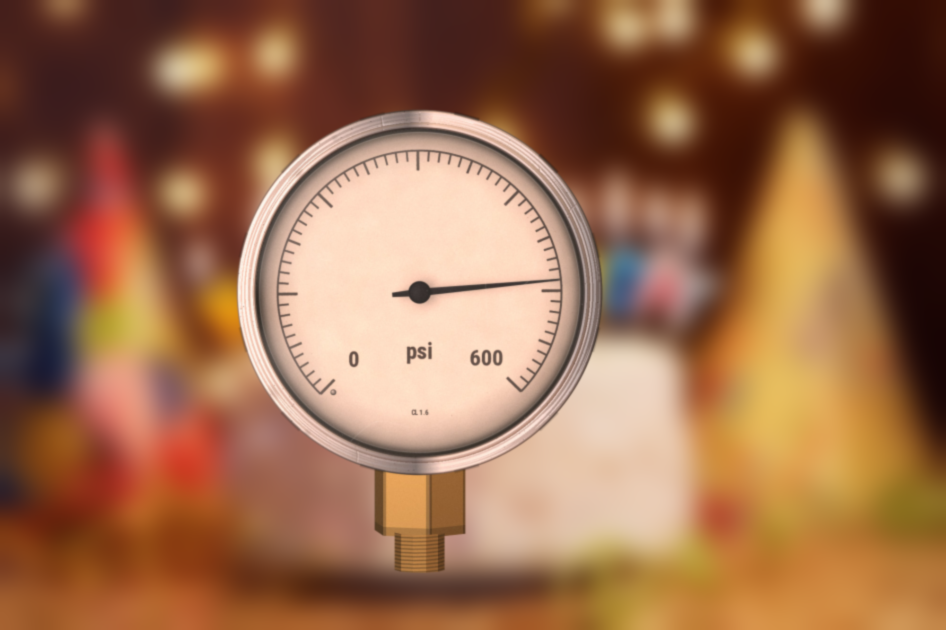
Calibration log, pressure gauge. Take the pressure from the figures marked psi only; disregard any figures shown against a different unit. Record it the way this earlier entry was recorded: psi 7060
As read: psi 490
